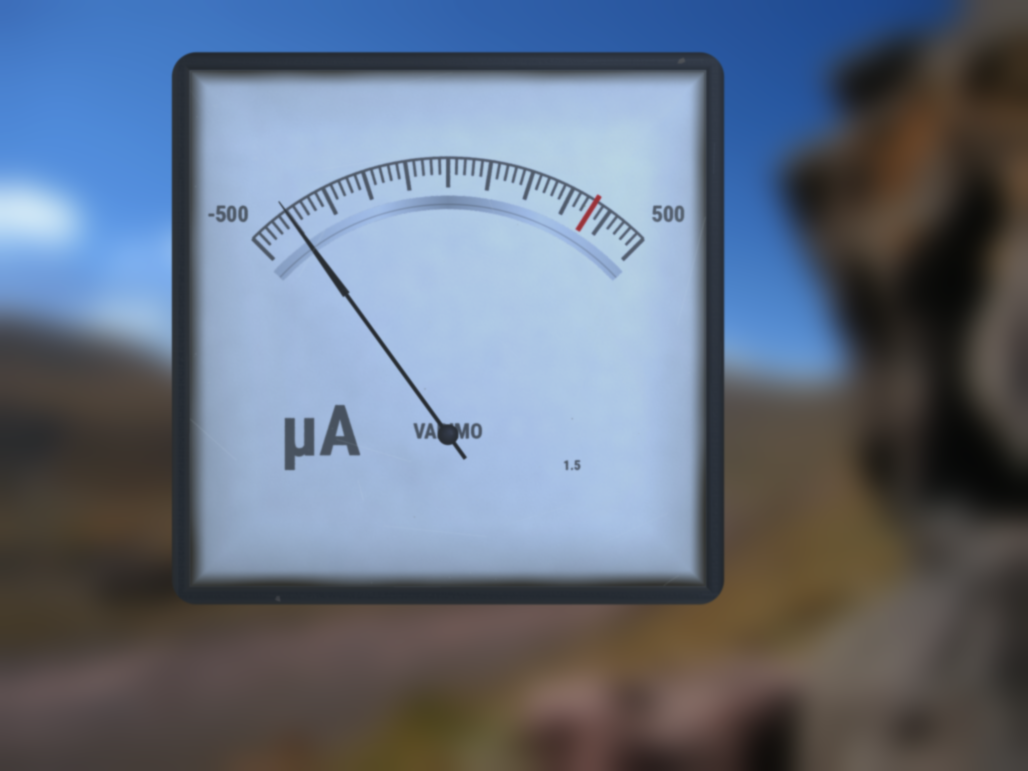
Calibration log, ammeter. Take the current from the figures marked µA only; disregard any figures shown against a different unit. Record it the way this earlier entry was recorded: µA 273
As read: µA -400
